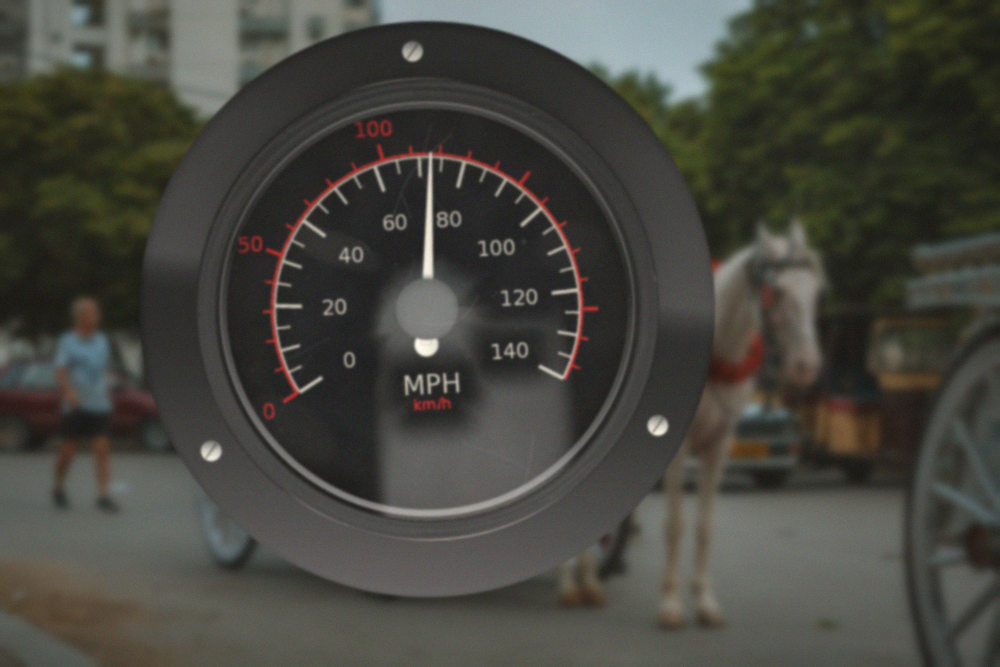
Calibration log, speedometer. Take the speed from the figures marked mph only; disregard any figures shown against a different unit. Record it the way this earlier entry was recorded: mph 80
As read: mph 72.5
